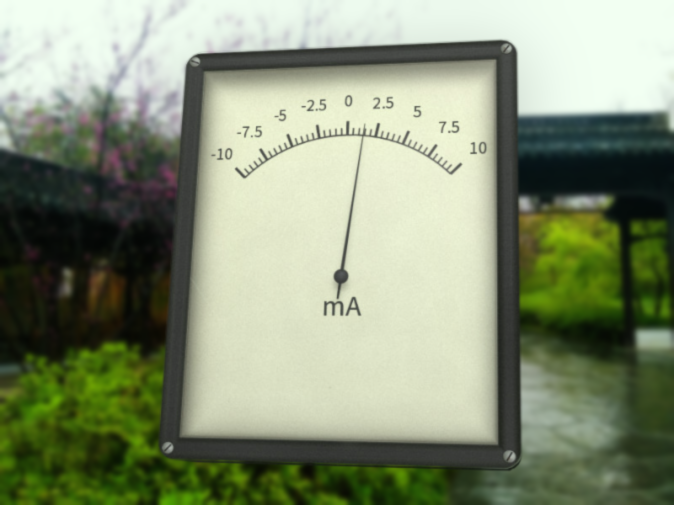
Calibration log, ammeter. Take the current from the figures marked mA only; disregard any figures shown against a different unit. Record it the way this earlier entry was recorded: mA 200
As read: mA 1.5
